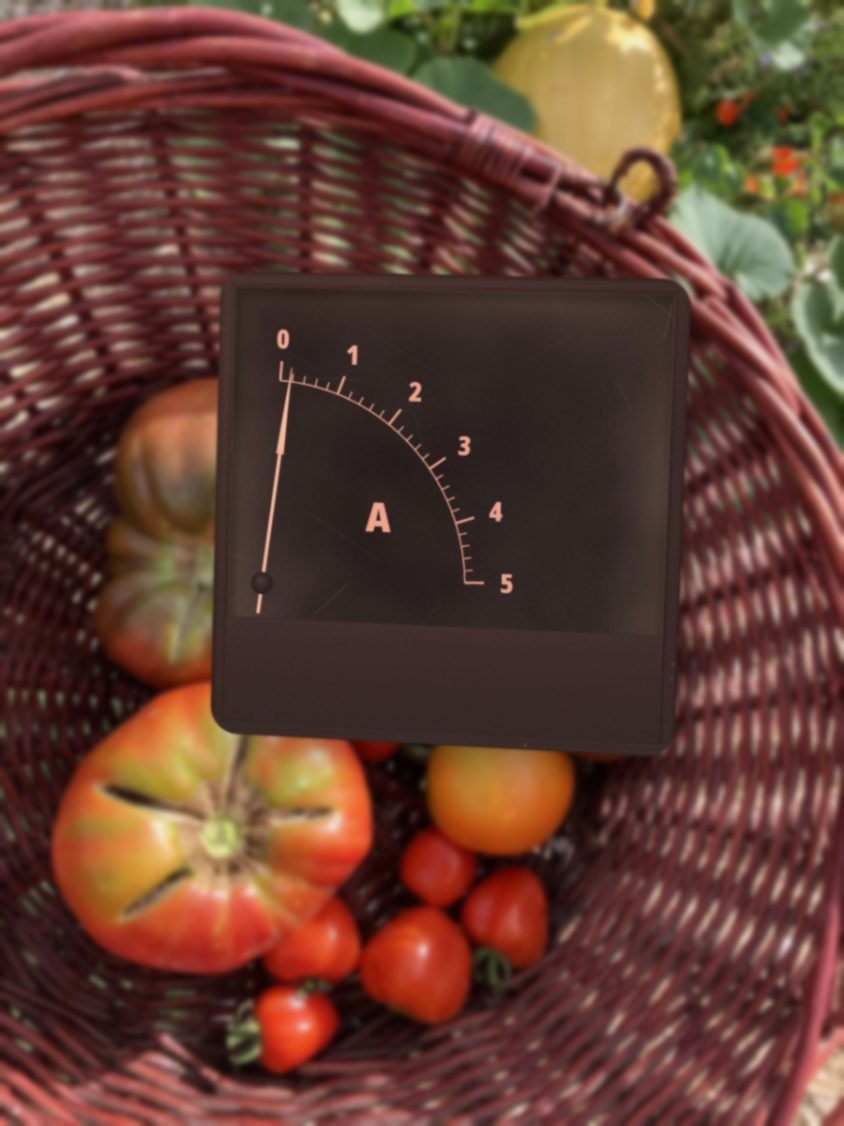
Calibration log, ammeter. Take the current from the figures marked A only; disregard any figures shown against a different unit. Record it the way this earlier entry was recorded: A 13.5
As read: A 0.2
